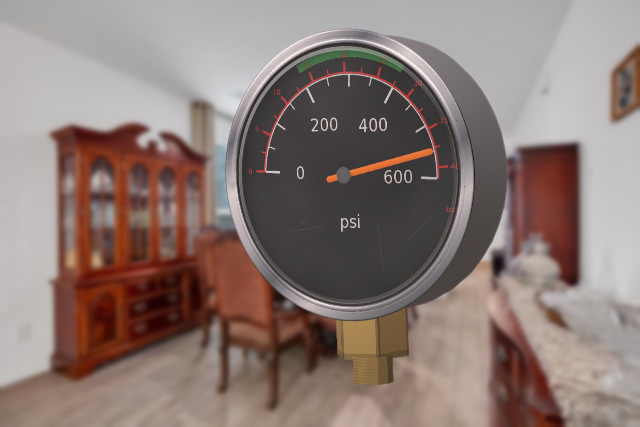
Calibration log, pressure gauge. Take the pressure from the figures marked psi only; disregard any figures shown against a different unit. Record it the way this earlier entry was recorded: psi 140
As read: psi 550
